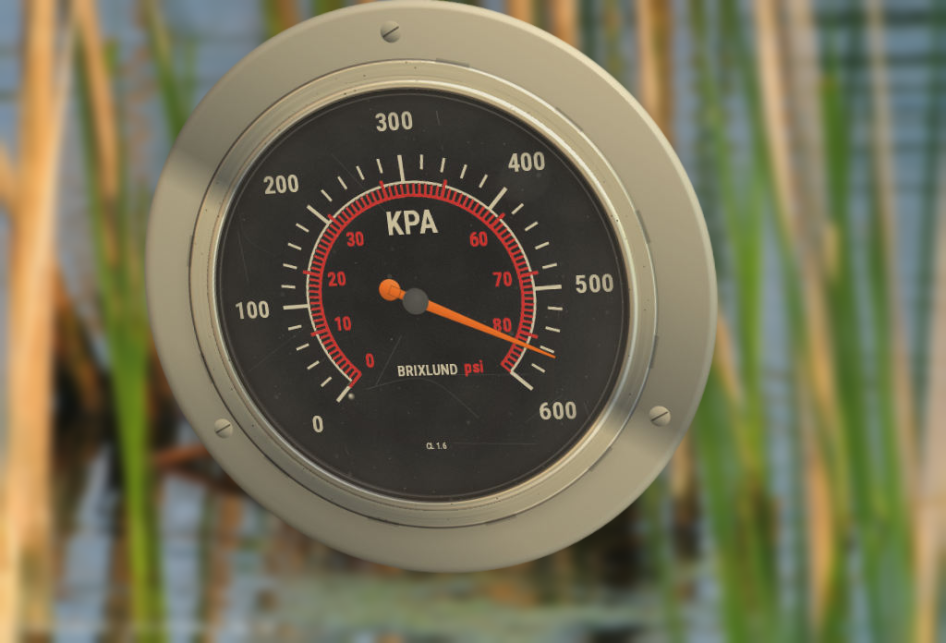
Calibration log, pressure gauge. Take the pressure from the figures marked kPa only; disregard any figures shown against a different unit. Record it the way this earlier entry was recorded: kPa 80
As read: kPa 560
